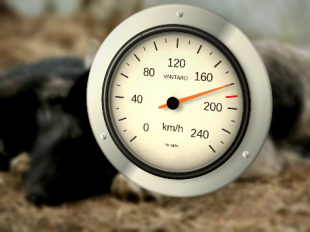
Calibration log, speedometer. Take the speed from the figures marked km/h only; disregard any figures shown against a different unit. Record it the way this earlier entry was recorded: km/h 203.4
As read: km/h 180
